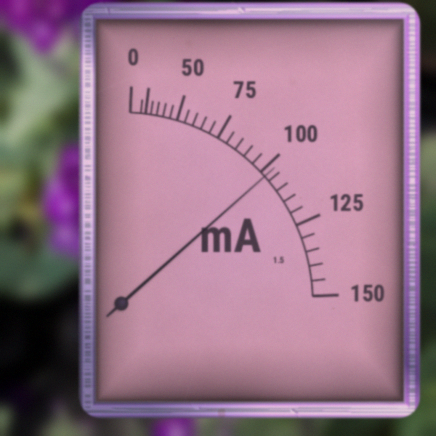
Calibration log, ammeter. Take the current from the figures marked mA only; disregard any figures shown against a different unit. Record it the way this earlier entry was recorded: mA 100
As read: mA 102.5
